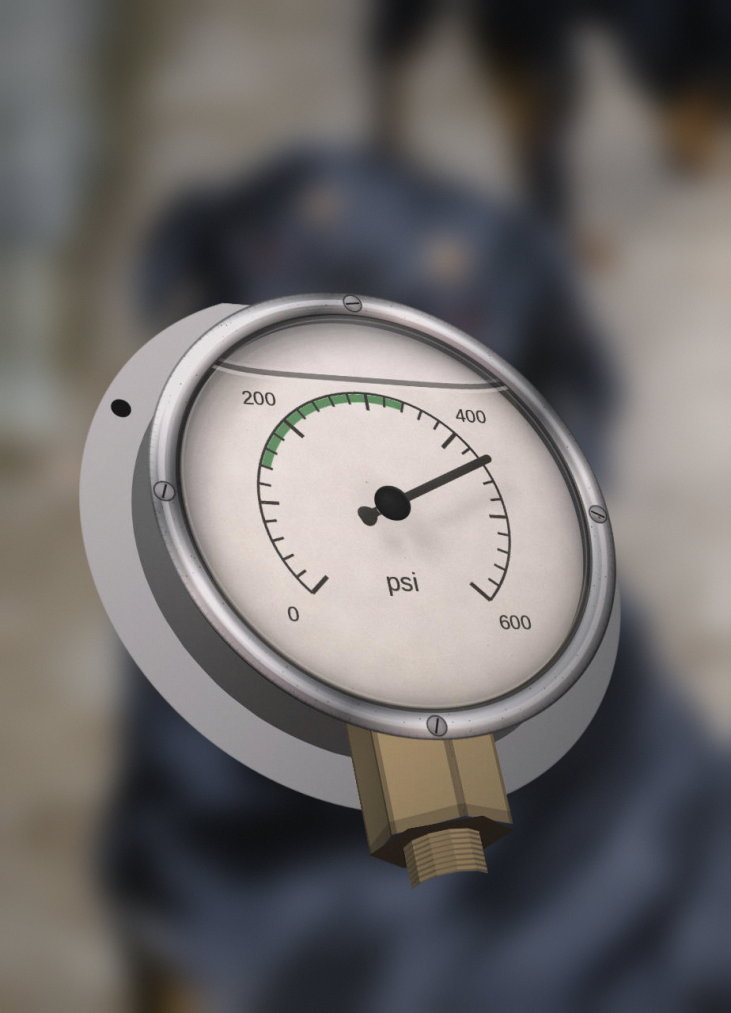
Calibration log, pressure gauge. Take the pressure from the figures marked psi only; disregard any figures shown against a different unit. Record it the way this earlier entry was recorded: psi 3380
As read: psi 440
